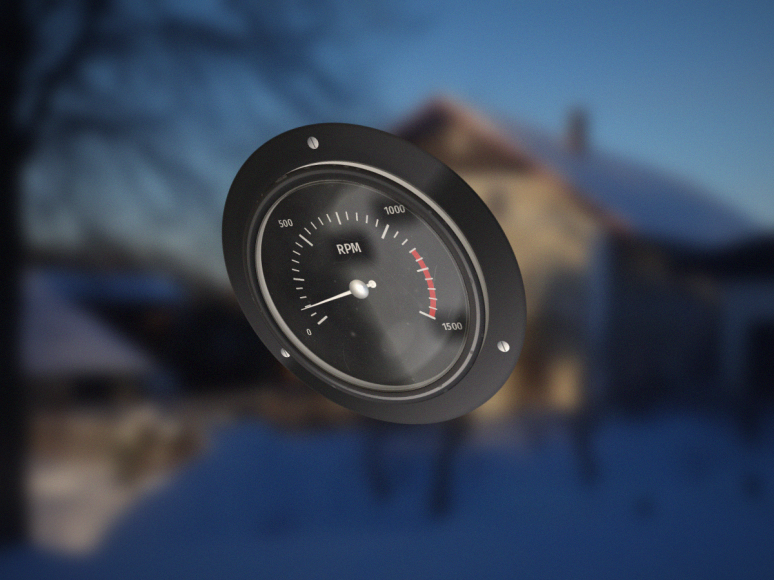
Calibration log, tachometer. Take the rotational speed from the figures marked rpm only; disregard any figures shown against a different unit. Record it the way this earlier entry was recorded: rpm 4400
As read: rpm 100
